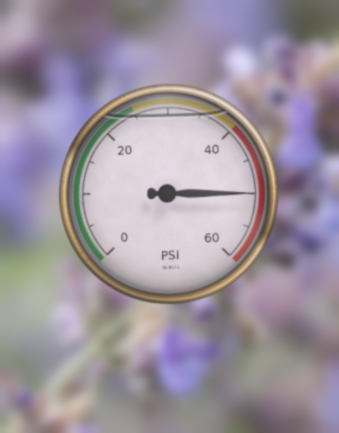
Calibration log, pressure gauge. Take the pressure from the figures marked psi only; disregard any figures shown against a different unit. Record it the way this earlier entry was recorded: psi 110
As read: psi 50
